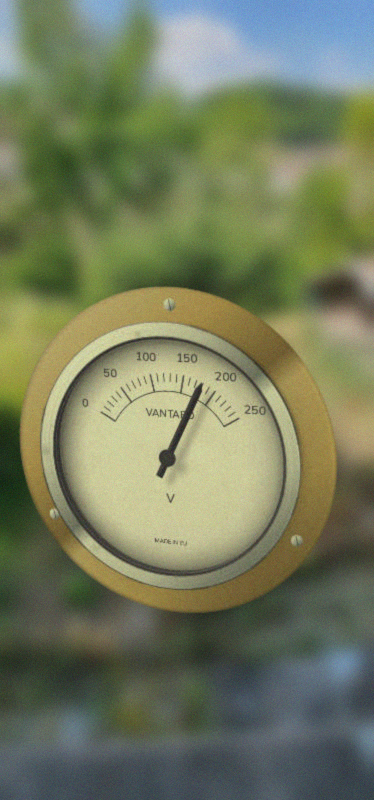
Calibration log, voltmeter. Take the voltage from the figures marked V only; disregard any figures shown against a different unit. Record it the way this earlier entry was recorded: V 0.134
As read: V 180
